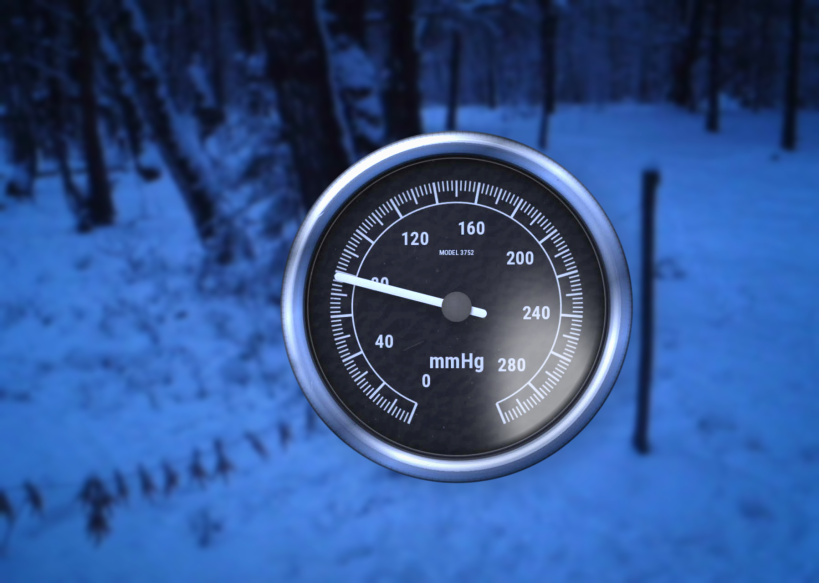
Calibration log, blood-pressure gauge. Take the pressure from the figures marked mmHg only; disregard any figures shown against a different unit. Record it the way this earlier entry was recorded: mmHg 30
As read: mmHg 78
